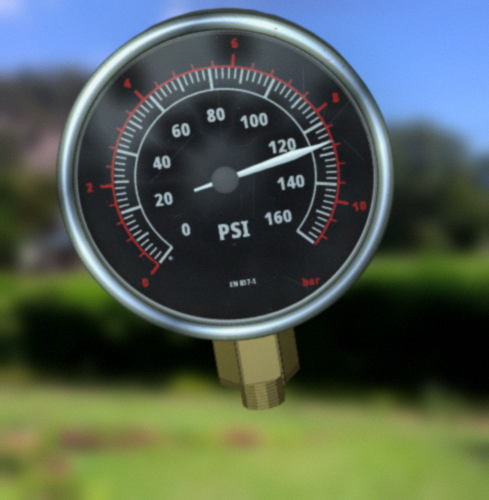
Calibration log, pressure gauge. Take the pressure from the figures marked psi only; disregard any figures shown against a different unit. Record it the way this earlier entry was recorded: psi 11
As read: psi 126
